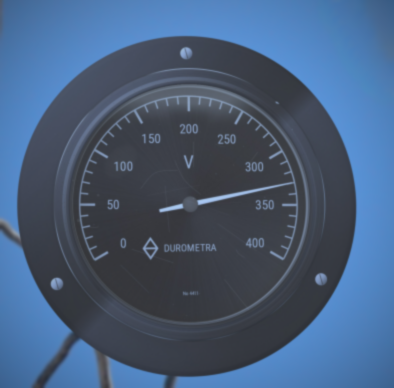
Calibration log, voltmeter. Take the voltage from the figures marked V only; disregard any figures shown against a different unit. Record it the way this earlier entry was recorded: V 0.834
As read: V 330
